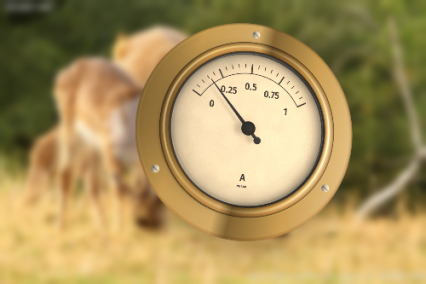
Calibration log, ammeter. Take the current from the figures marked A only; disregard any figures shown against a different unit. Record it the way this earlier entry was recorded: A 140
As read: A 0.15
